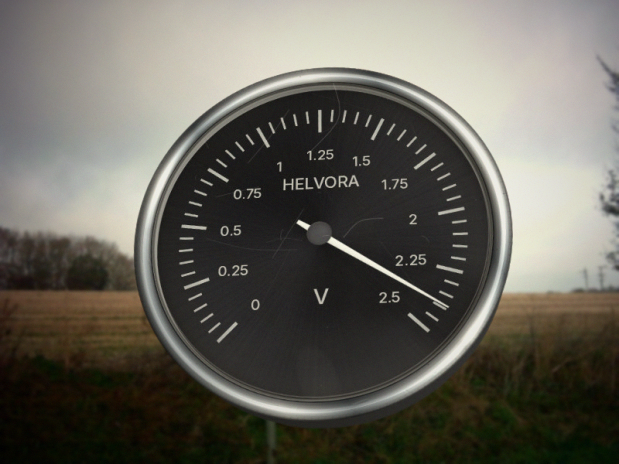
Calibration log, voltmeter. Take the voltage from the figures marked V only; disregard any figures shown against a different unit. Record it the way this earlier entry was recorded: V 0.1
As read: V 2.4
